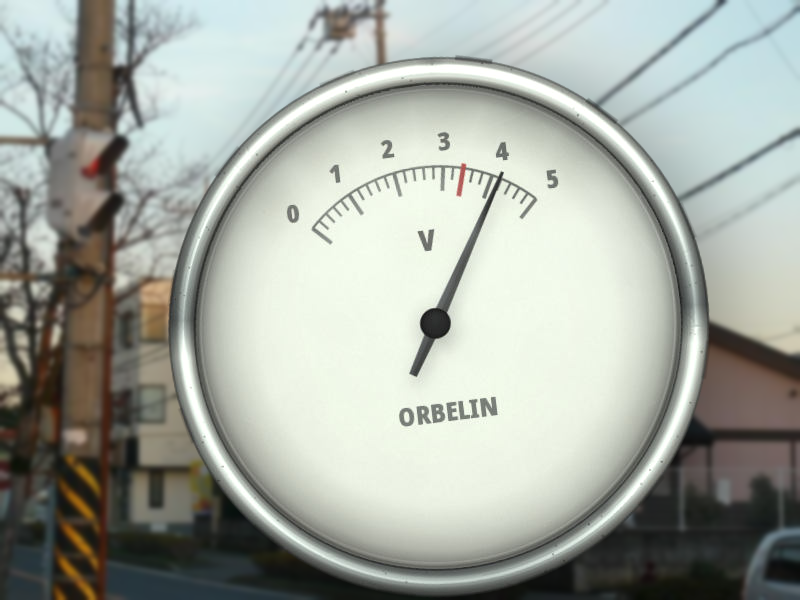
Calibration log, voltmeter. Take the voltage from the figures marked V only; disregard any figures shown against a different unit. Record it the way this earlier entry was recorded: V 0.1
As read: V 4.2
